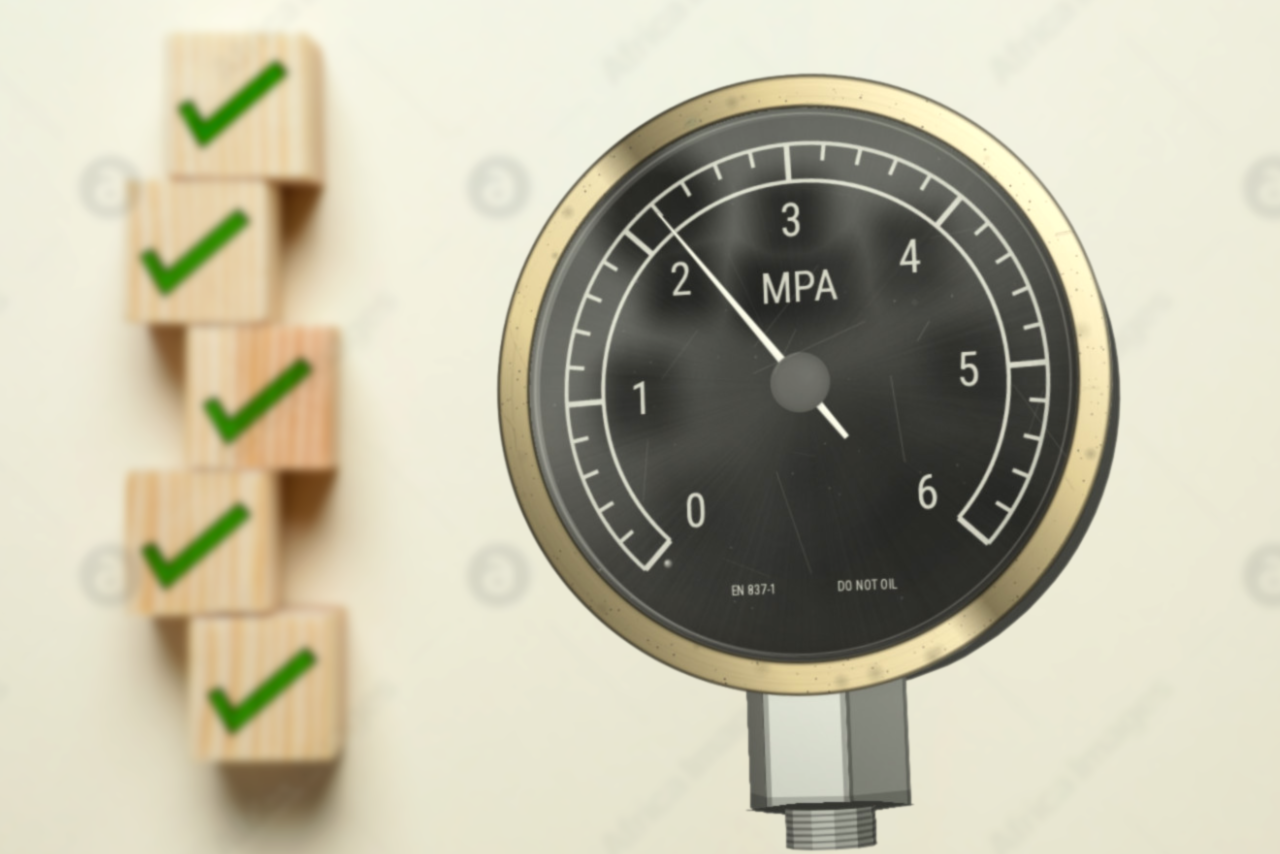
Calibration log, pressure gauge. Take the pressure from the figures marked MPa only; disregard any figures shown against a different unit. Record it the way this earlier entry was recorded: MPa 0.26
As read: MPa 2.2
